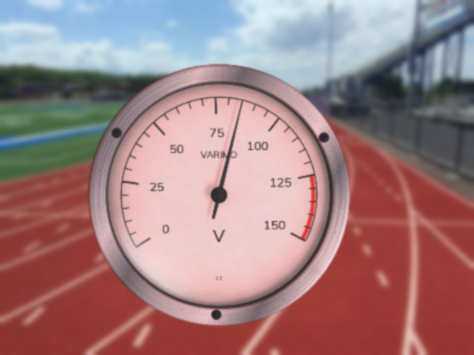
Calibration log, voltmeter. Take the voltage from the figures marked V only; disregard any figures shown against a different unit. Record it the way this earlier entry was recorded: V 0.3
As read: V 85
